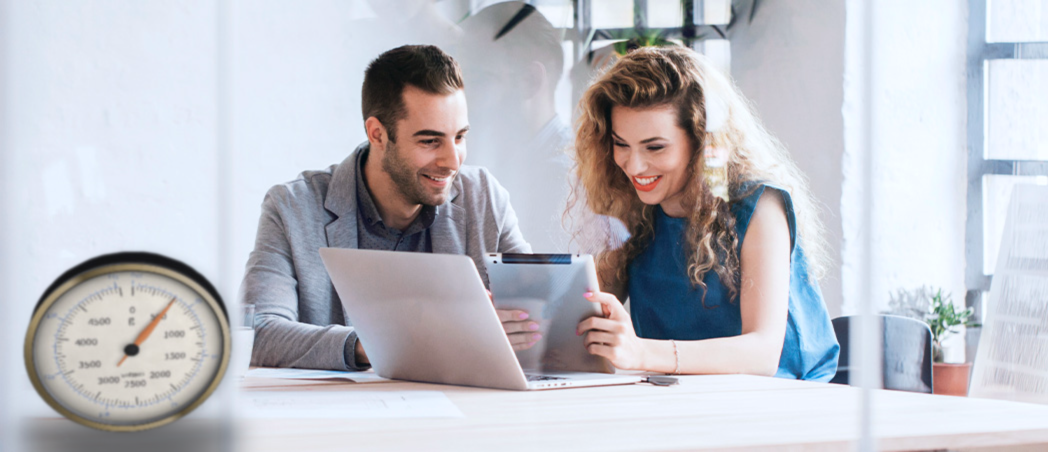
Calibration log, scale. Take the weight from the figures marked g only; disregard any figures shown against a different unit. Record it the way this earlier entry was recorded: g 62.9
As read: g 500
